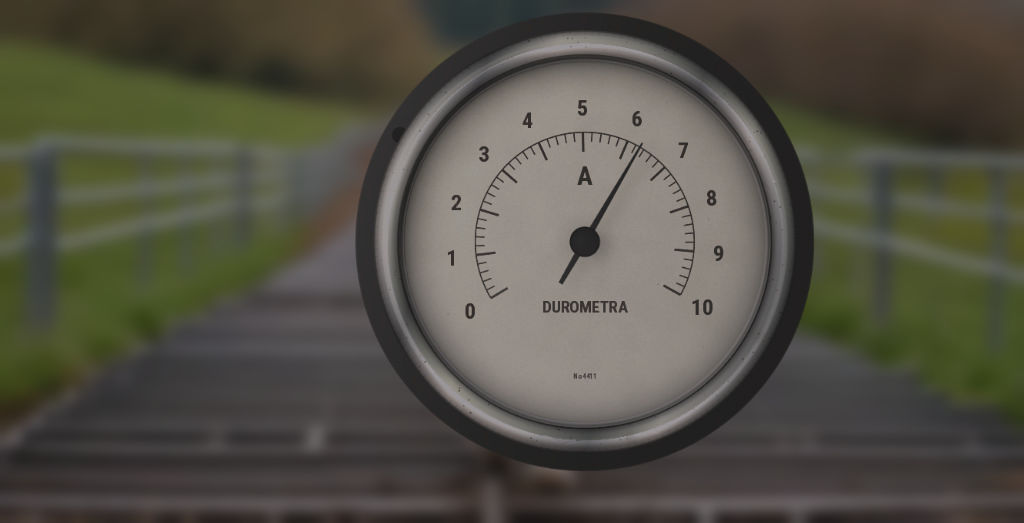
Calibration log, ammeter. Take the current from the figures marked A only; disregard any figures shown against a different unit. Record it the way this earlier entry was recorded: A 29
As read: A 6.3
